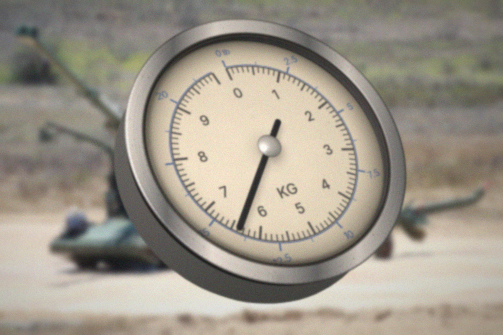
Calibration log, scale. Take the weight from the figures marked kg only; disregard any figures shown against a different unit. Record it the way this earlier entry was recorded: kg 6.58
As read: kg 6.4
